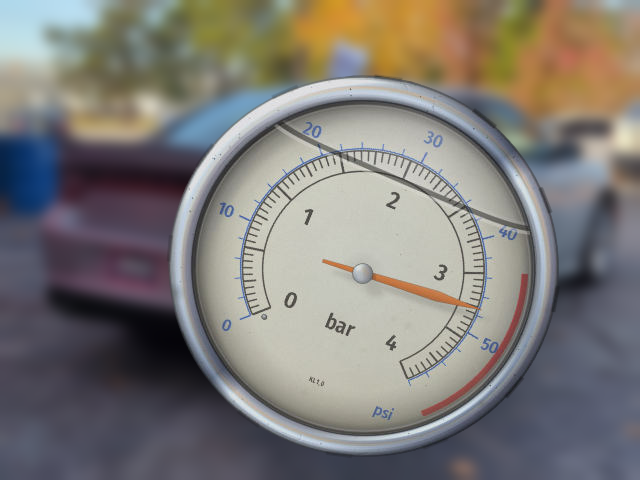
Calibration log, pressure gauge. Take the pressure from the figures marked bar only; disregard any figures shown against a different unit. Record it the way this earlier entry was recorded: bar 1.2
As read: bar 3.25
